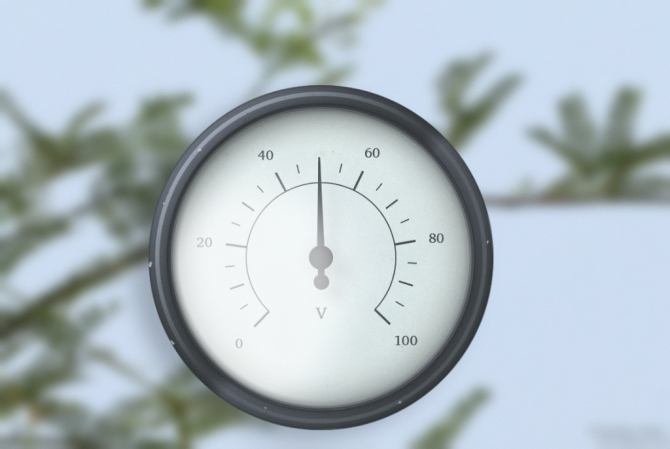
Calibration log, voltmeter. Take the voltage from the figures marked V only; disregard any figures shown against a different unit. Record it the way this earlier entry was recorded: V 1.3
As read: V 50
